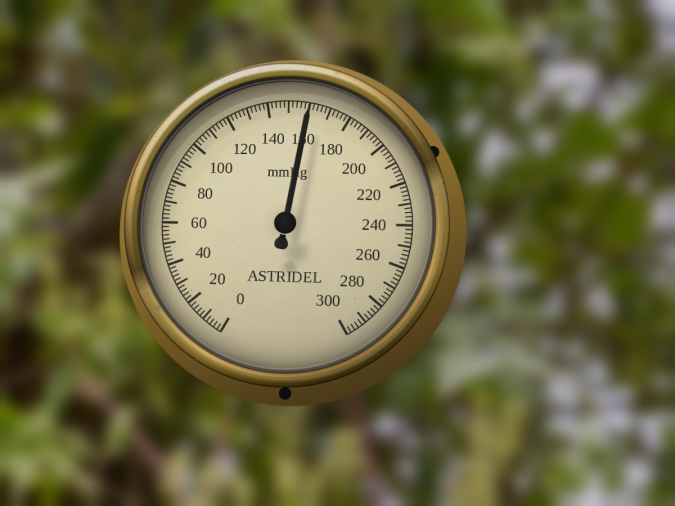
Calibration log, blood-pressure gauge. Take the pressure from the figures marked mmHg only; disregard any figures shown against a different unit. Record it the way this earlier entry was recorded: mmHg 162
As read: mmHg 160
